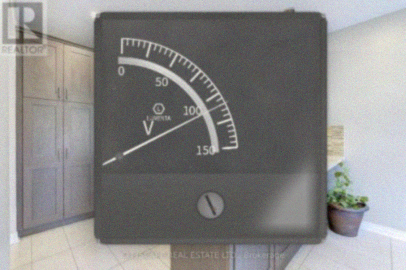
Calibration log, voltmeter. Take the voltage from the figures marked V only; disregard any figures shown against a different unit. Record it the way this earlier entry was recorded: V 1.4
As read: V 110
